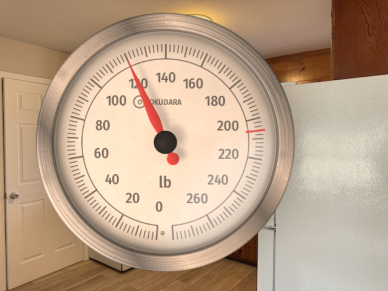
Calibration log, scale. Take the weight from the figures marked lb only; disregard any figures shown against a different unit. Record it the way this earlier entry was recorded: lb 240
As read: lb 120
